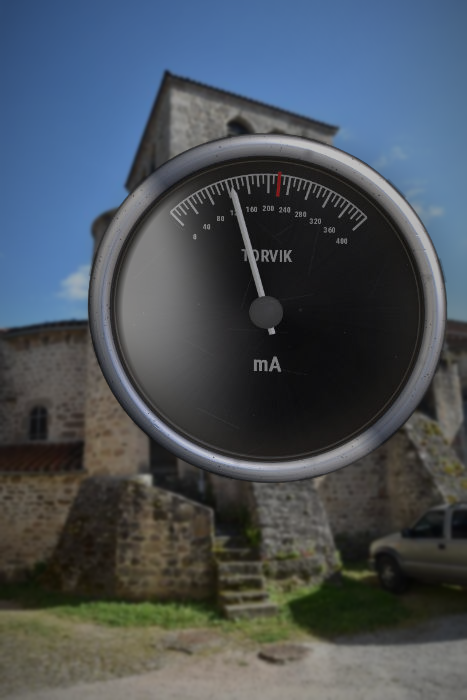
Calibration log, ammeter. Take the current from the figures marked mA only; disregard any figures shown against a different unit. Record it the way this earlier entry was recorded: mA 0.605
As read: mA 130
